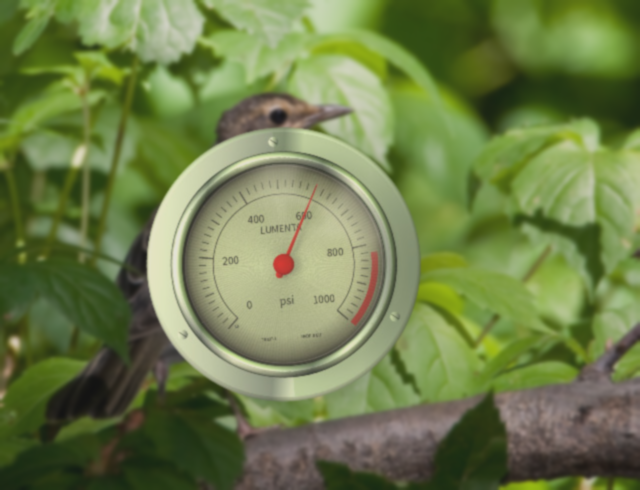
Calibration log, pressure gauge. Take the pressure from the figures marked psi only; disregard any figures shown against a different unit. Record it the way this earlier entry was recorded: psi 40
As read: psi 600
